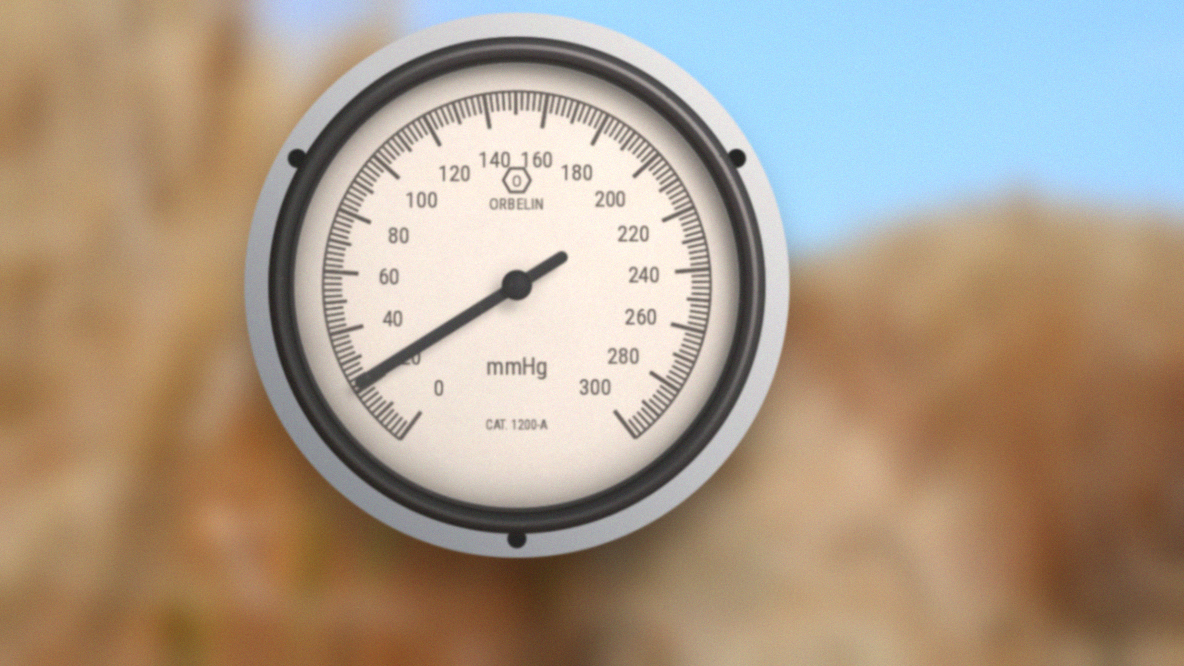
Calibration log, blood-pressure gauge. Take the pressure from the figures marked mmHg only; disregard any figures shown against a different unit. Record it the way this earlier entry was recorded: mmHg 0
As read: mmHg 22
